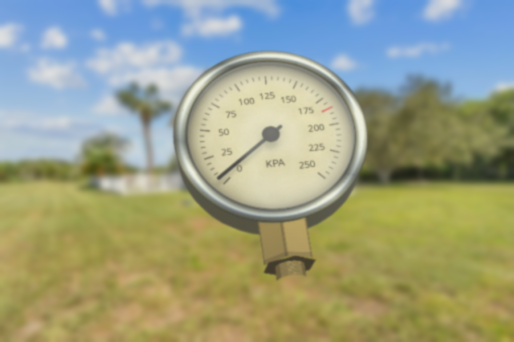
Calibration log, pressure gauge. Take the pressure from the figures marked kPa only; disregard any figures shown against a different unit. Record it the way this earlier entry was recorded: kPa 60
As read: kPa 5
